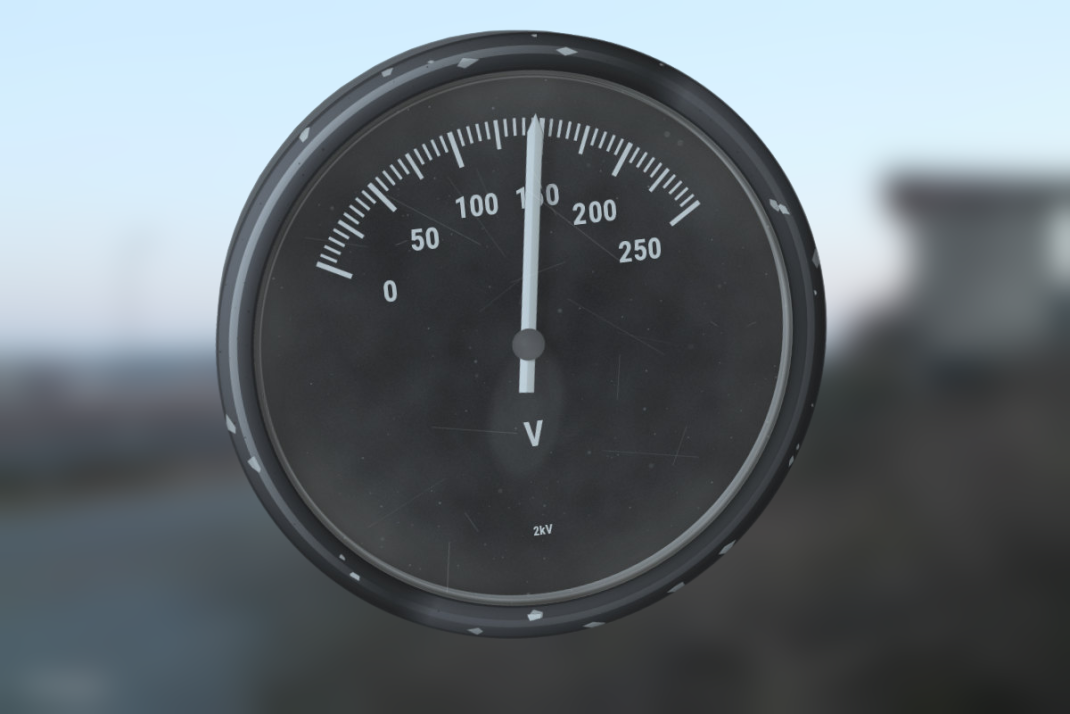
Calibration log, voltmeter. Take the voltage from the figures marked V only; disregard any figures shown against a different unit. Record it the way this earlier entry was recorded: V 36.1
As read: V 145
